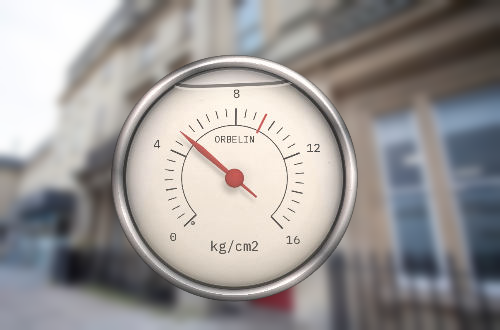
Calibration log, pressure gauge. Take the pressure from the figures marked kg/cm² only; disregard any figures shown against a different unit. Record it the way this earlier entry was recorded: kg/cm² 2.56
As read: kg/cm² 5
